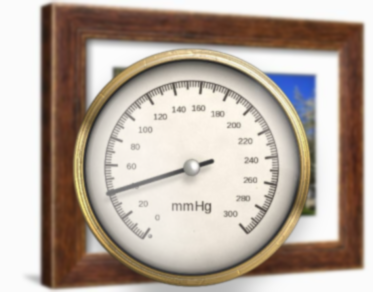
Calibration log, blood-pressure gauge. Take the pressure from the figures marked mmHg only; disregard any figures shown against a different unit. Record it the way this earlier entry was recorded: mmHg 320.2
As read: mmHg 40
